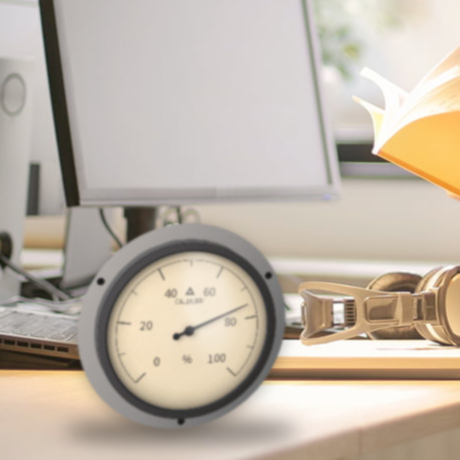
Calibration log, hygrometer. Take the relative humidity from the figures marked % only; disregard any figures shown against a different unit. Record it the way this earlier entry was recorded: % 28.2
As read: % 75
